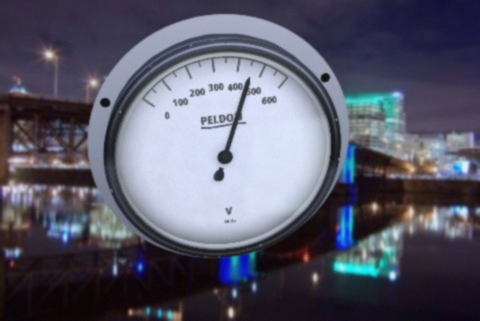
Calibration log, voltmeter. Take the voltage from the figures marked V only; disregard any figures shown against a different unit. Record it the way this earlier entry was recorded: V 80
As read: V 450
